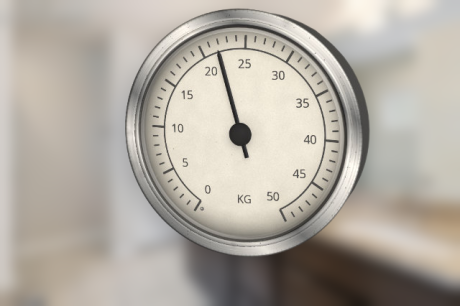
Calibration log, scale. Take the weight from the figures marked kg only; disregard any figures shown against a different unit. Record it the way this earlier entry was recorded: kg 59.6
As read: kg 22
